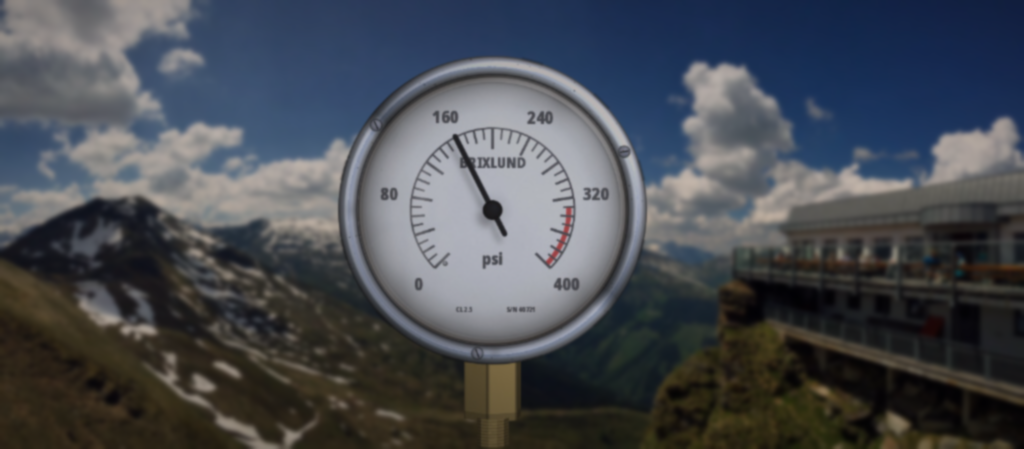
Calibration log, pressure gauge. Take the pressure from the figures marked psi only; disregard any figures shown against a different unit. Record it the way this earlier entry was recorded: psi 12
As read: psi 160
